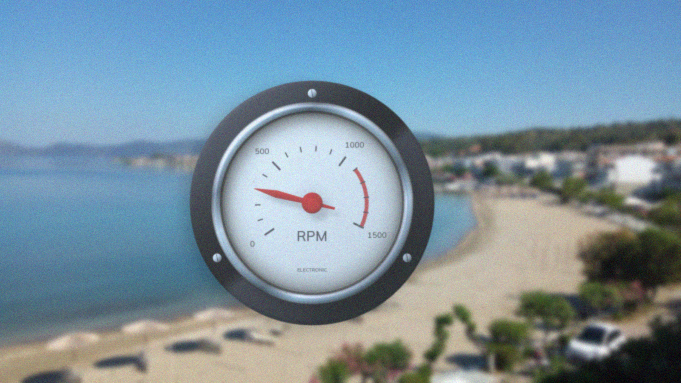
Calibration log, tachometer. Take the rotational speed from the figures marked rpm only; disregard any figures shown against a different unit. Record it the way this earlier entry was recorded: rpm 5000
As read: rpm 300
